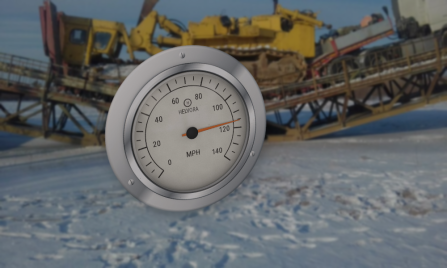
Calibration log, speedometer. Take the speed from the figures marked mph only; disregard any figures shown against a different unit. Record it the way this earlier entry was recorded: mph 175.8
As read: mph 115
